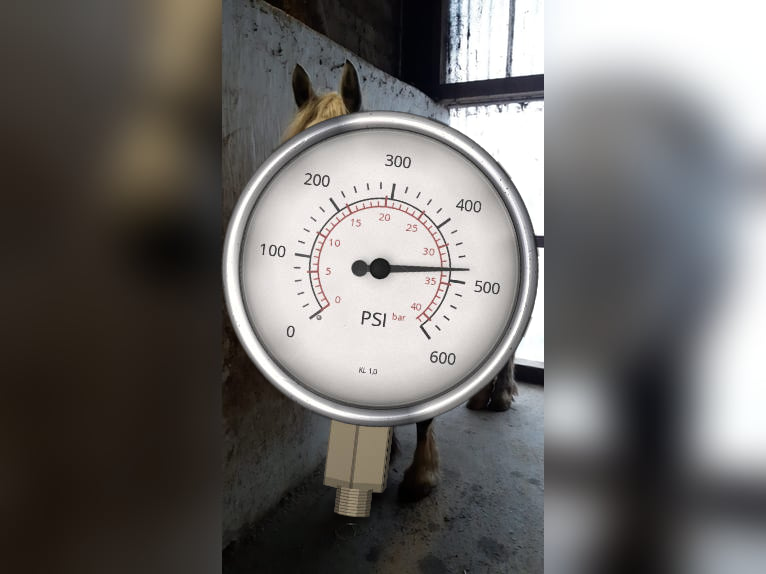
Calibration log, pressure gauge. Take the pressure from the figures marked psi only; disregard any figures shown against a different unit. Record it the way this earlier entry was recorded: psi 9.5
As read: psi 480
